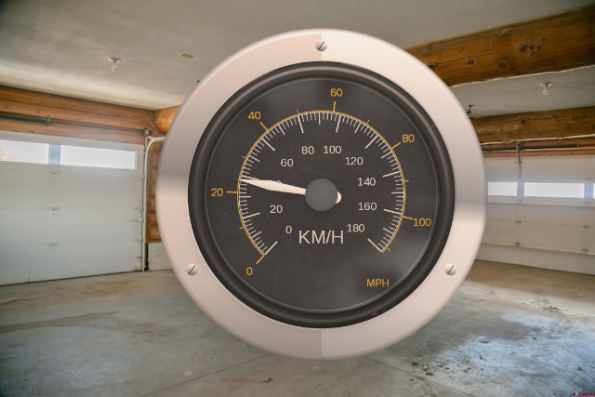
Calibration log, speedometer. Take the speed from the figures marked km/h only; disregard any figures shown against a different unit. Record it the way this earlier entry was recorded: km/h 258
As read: km/h 38
